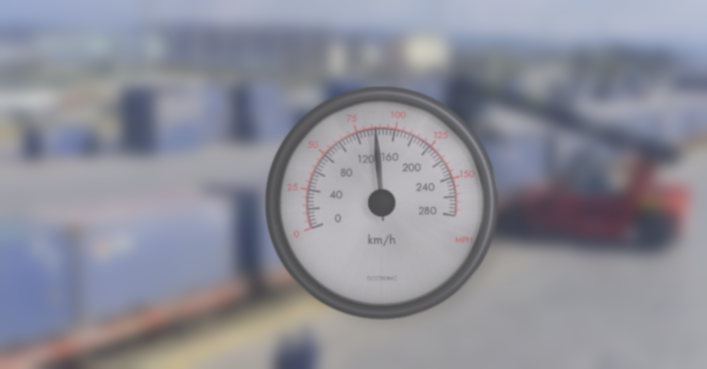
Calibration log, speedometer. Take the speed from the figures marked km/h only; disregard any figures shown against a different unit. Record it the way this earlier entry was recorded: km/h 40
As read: km/h 140
